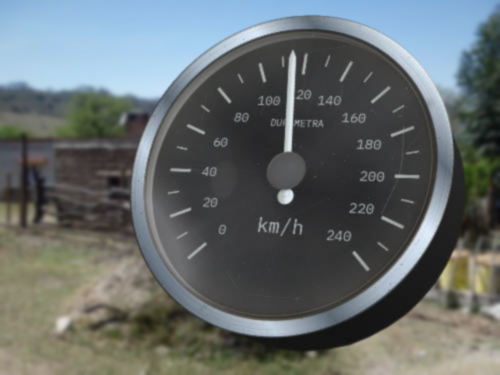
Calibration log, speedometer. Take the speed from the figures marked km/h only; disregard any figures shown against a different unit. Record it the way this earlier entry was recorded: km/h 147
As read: km/h 115
